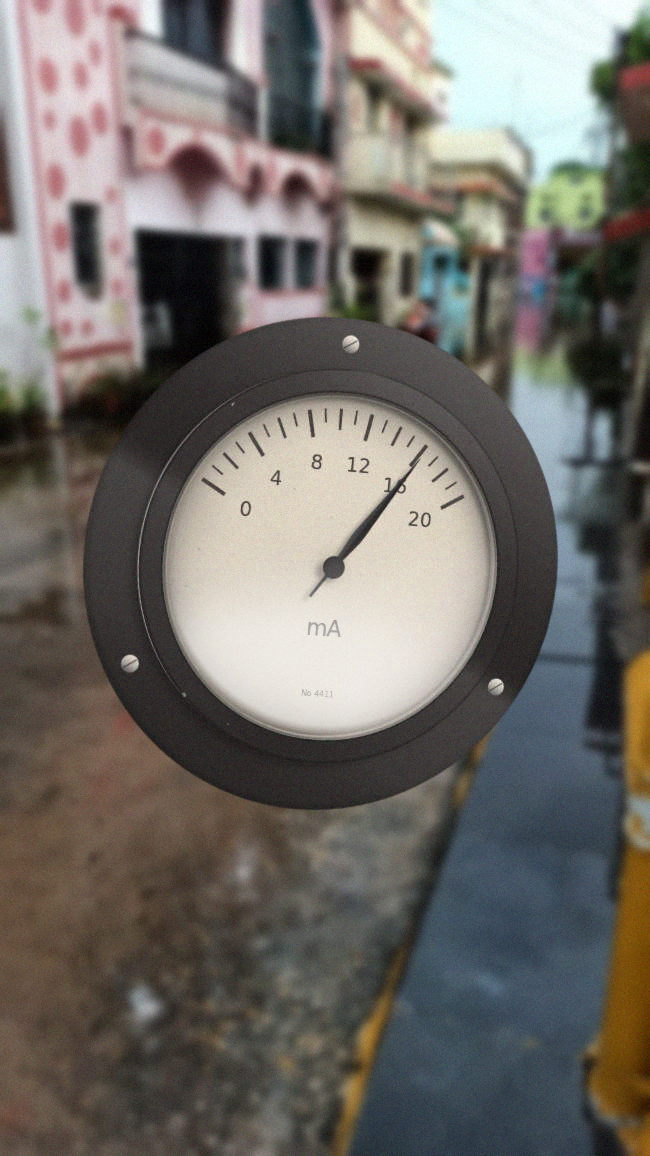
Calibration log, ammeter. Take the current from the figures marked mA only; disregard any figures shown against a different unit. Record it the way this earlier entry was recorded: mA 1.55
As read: mA 16
